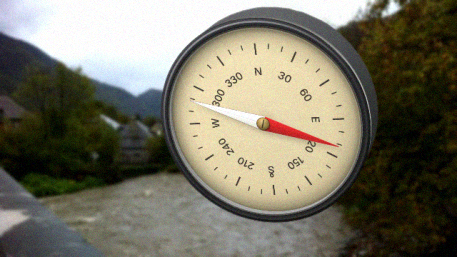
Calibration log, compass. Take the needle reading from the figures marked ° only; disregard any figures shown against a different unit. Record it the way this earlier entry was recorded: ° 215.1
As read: ° 110
